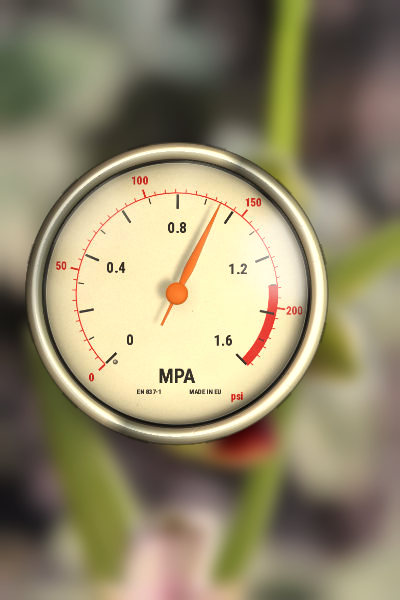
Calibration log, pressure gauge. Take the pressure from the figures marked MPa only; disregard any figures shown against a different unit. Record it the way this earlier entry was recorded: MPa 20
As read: MPa 0.95
